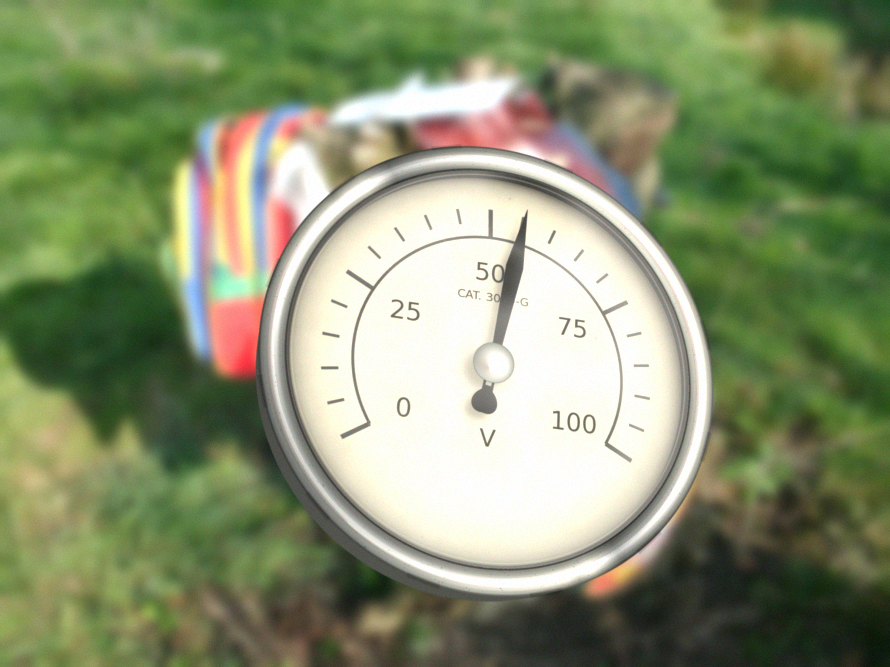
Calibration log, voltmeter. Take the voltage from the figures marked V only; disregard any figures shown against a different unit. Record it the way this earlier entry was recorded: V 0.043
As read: V 55
